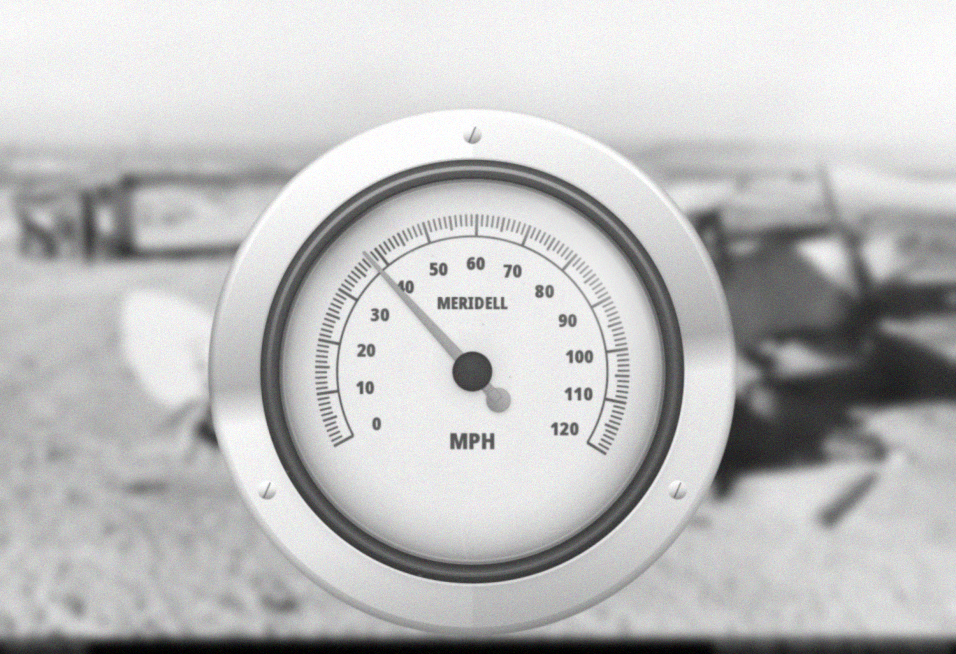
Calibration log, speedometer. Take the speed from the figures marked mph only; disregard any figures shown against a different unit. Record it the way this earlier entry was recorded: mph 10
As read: mph 38
